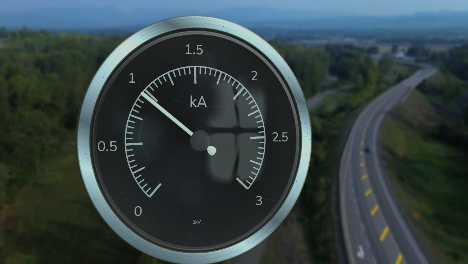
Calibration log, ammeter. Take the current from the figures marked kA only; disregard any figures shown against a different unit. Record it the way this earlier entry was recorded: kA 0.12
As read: kA 0.95
